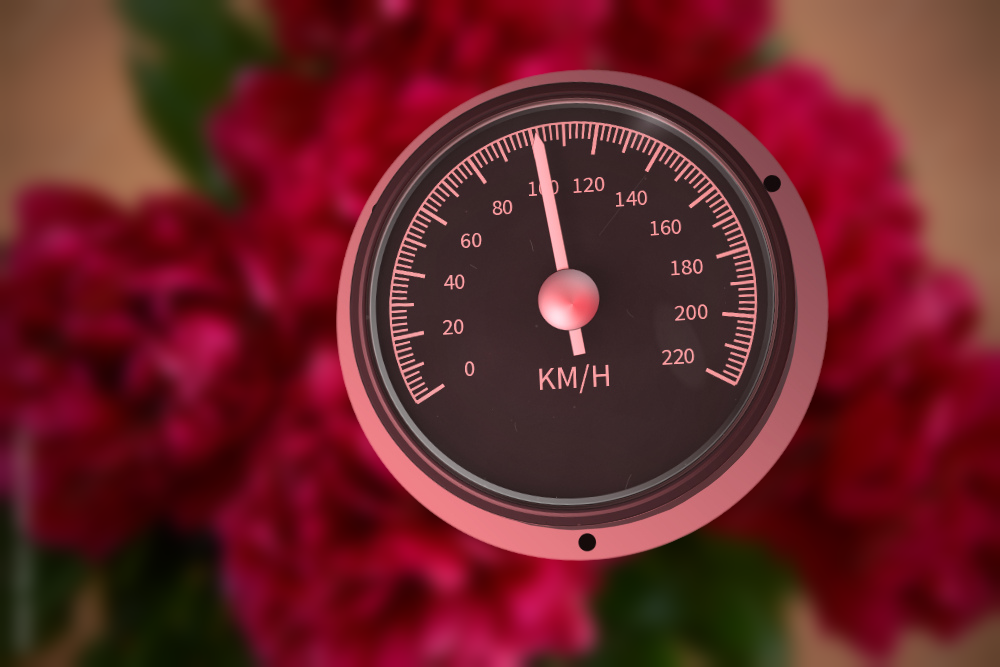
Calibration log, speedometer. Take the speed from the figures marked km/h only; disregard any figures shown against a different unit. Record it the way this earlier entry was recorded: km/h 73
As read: km/h 102
